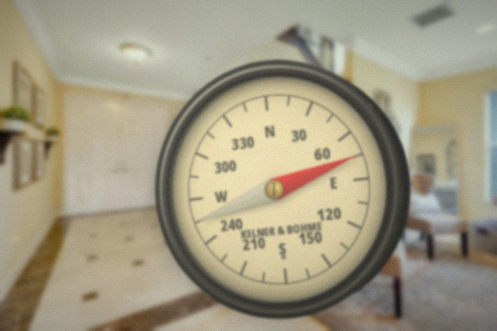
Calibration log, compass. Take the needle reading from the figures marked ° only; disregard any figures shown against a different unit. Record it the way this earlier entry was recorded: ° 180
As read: ° 75
